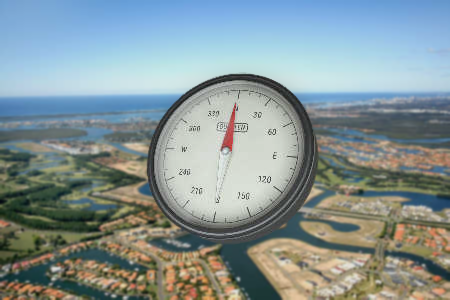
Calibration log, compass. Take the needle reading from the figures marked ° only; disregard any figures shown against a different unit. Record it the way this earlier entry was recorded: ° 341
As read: ° 0
